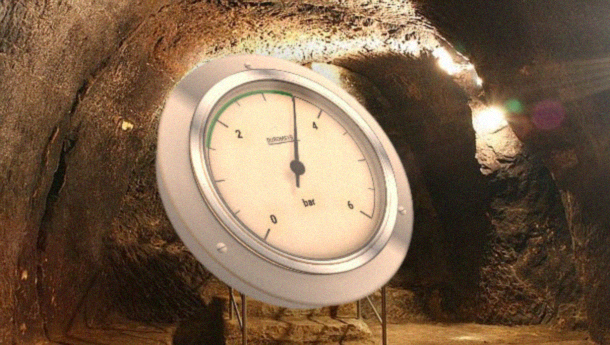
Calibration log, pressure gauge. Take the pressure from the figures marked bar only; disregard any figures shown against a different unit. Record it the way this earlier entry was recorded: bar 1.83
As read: bar 3.5
